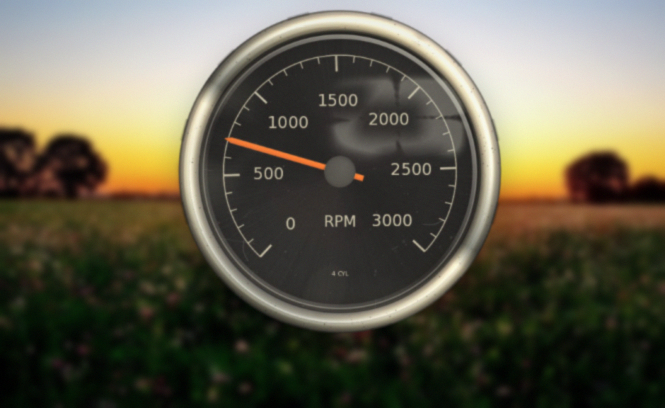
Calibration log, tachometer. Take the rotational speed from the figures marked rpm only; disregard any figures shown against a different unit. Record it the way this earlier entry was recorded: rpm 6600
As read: rpm 700
